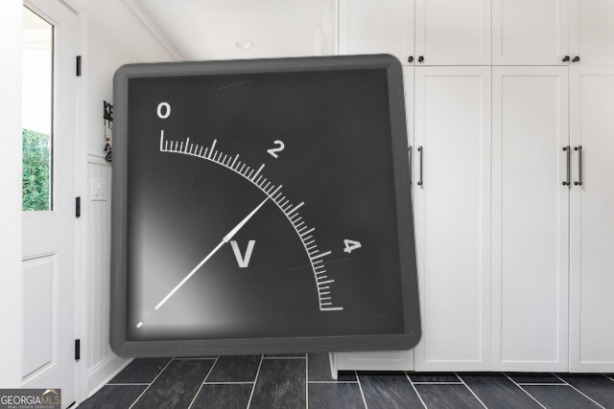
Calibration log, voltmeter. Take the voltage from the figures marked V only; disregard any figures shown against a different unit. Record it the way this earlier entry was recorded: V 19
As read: V 2.5
